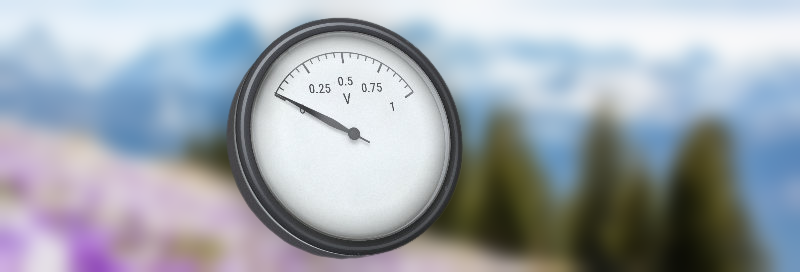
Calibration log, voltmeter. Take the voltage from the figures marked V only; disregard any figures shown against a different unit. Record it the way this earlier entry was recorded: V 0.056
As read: V 0
